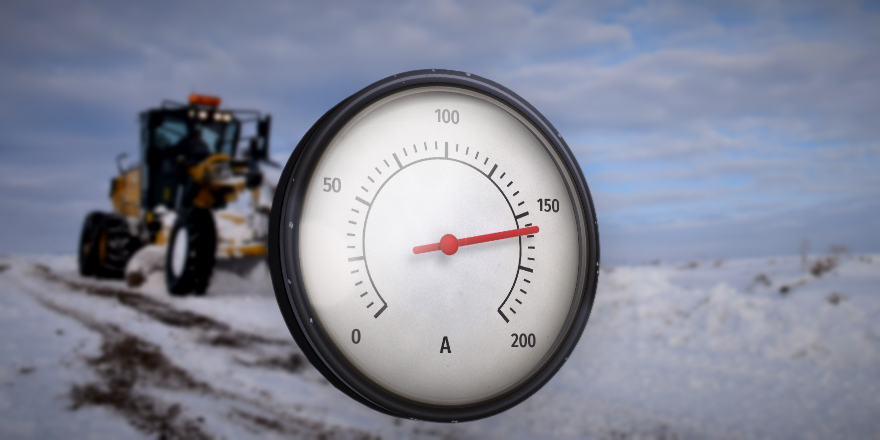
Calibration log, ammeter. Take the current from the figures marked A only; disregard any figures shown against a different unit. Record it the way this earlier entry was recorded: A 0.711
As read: A 157.5
